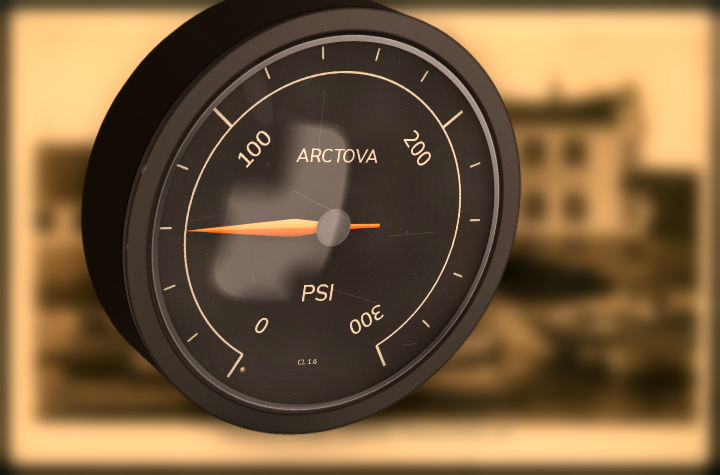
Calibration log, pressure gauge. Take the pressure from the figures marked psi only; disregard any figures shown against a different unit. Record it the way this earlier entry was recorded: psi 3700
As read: psi 60
